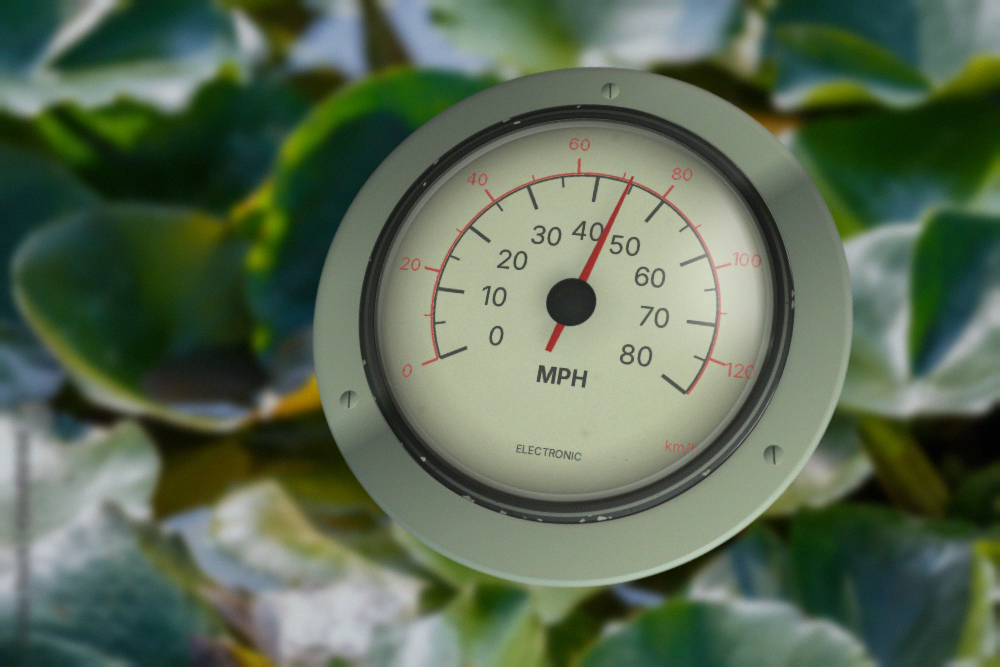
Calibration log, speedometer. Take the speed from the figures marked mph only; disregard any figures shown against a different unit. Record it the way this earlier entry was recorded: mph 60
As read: mph 45
